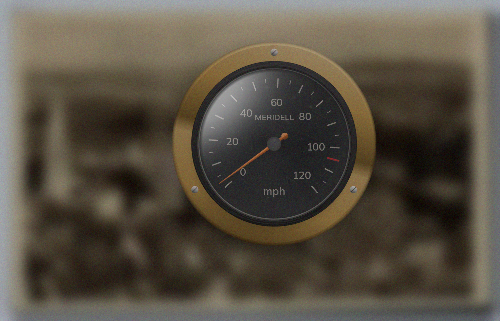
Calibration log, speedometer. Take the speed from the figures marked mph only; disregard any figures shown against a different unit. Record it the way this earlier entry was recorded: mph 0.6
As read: mph 2.5
